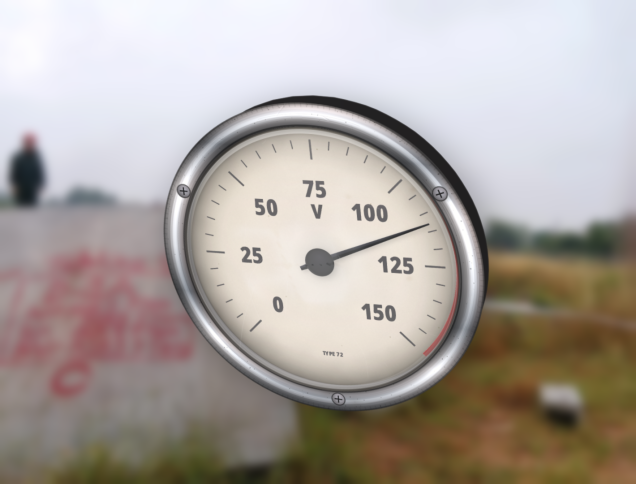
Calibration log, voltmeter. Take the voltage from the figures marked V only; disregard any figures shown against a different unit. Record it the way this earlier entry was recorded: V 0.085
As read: V 112.5
